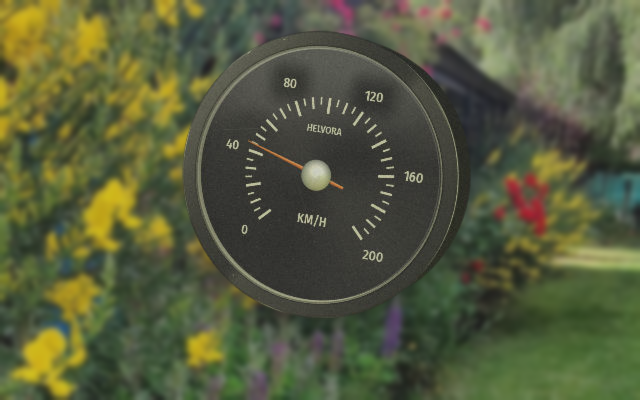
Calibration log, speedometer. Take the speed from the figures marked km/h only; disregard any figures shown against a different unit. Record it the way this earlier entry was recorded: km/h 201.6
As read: km/h 45
